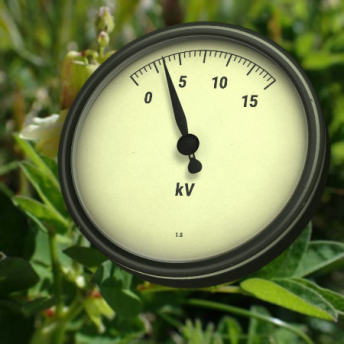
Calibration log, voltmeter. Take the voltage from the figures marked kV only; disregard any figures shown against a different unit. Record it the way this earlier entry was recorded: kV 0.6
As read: kV 3.5
